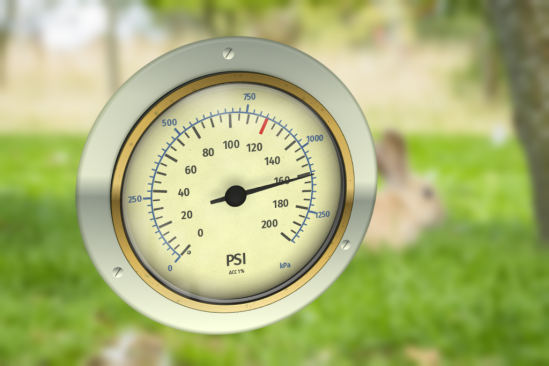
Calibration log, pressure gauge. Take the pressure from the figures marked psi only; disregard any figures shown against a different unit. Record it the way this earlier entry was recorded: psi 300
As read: psi 160
